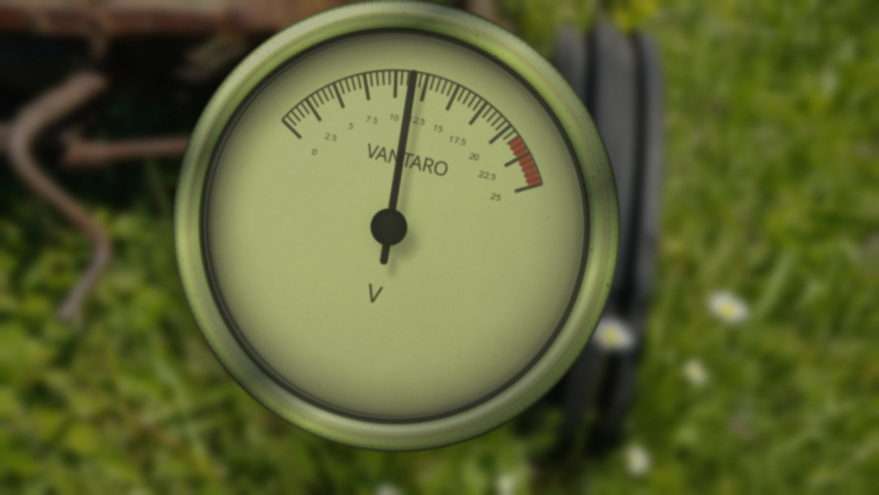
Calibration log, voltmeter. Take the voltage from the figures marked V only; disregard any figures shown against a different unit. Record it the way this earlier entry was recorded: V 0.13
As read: V 11.5
